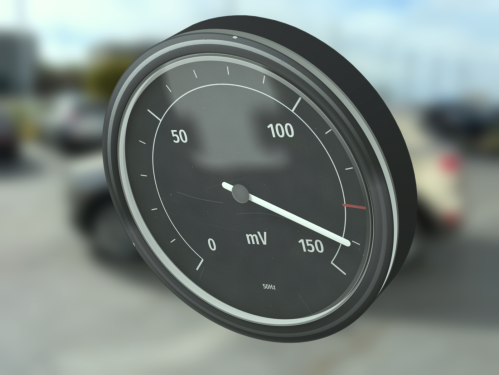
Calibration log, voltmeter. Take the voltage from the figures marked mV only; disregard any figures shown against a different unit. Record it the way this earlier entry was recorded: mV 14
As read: mV 140
